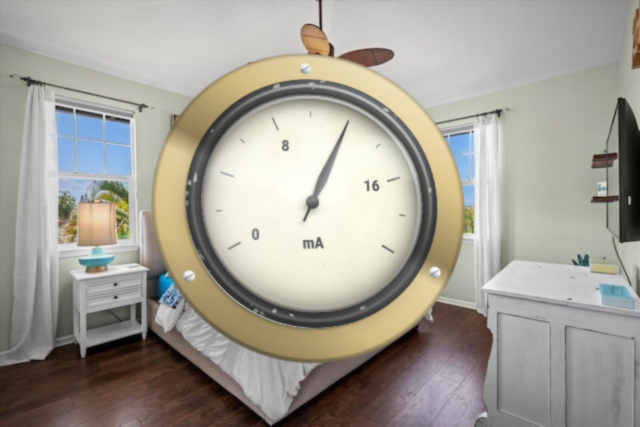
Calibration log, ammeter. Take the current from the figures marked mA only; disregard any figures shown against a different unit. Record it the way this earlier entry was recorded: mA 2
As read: mA 12
